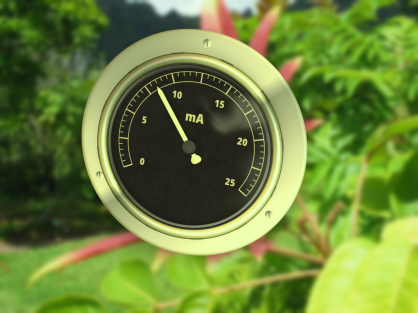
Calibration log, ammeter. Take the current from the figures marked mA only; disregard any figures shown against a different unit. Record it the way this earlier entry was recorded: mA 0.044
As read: mA 8.5
